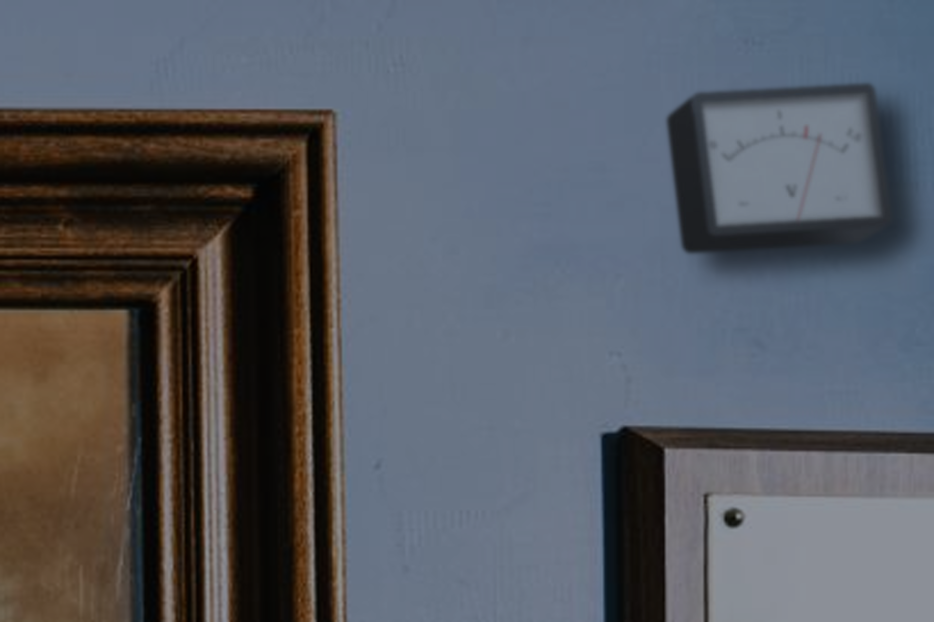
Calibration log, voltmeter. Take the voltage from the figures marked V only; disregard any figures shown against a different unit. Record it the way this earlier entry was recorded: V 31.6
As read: V 1.3
